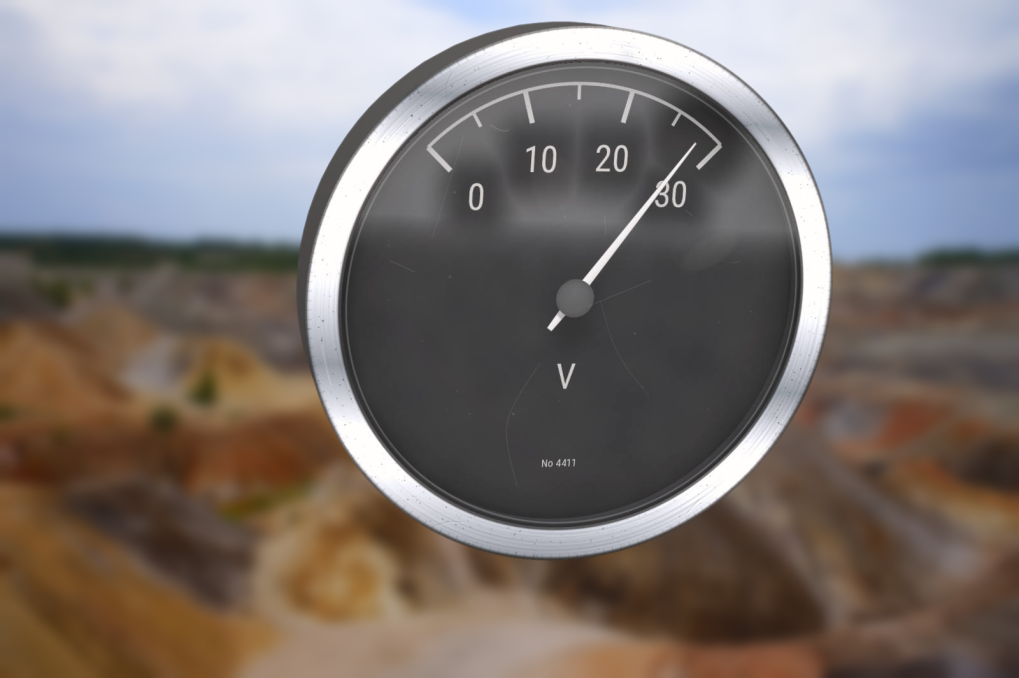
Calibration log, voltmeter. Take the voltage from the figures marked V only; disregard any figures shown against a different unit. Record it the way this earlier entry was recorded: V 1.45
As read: V 27.5
